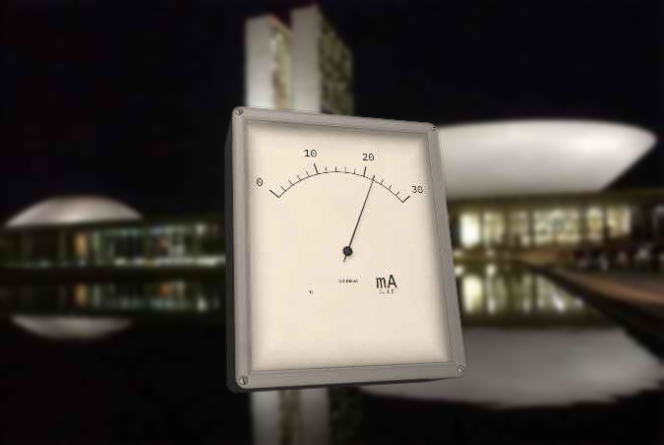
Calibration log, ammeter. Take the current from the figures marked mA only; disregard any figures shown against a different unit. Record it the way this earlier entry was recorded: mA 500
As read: mA 22
